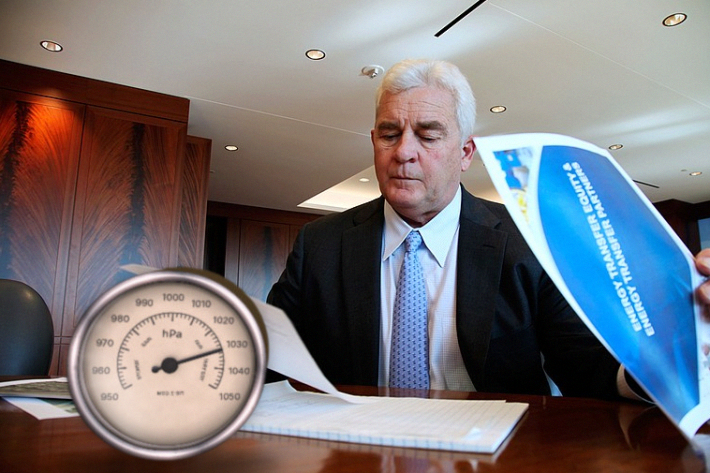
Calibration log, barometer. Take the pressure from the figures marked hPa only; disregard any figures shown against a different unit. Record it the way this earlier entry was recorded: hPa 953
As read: hPa 1030
